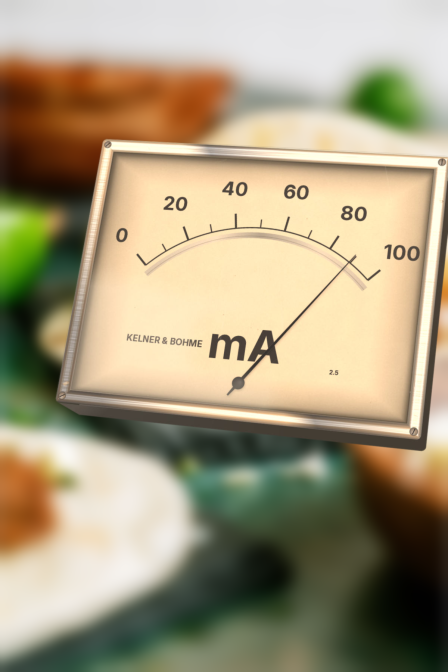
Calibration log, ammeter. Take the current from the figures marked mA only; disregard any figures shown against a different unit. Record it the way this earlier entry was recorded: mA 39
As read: mA 90
